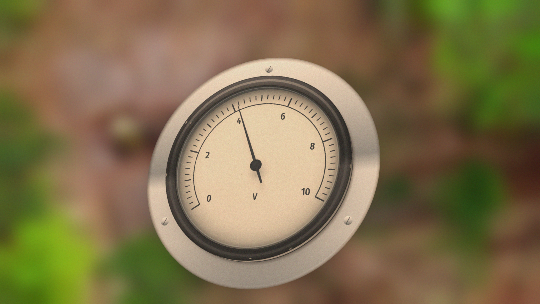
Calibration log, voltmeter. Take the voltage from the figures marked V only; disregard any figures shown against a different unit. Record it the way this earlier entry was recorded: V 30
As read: V 4.2
